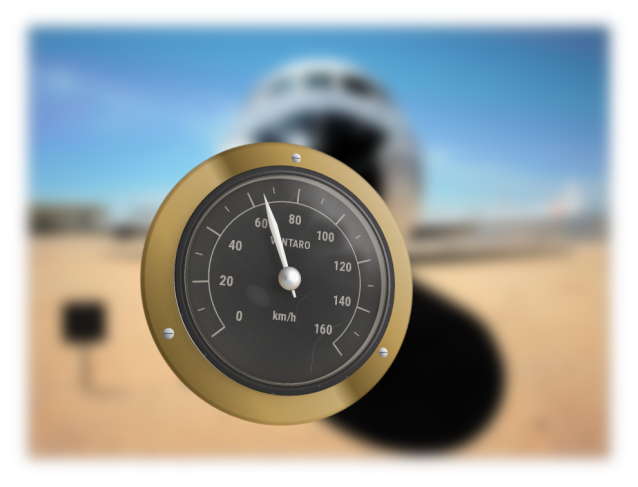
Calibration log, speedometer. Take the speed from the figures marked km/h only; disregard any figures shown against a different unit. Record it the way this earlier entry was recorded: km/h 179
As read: km/h 65
